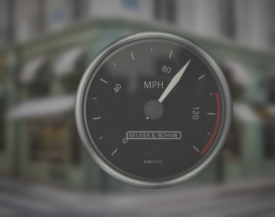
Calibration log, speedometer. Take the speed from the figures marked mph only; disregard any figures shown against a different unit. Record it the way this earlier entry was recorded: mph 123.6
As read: mph 90
